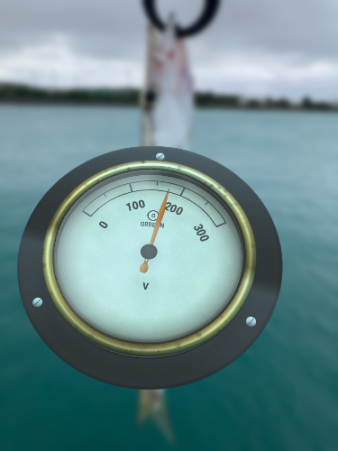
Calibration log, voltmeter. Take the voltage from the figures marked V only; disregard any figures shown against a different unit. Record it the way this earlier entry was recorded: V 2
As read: V 175
